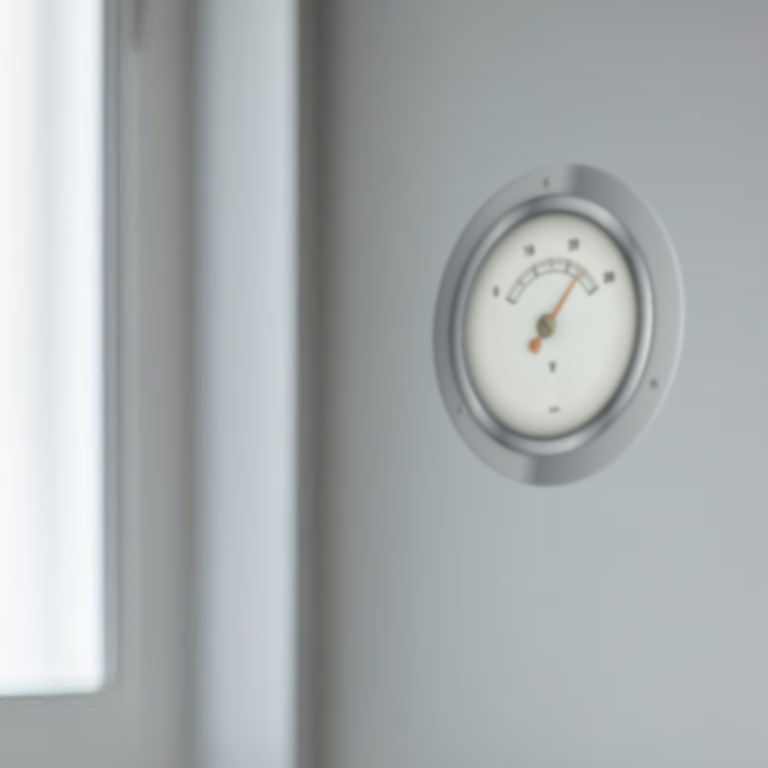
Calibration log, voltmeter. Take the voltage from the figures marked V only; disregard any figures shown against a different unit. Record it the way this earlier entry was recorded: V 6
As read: V 25
